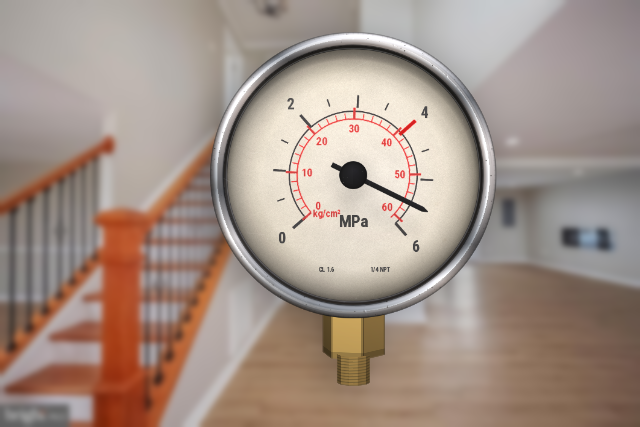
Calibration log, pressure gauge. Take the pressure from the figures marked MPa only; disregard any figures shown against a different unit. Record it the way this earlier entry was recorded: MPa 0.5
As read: MPa 5.5
